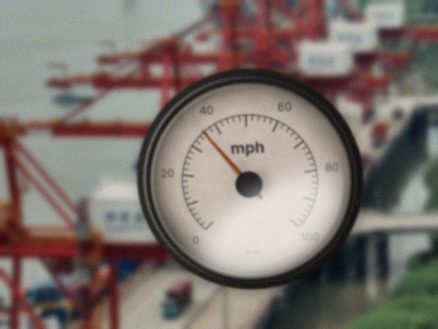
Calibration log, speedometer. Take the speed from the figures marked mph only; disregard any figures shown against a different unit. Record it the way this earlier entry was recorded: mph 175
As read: mph 36
